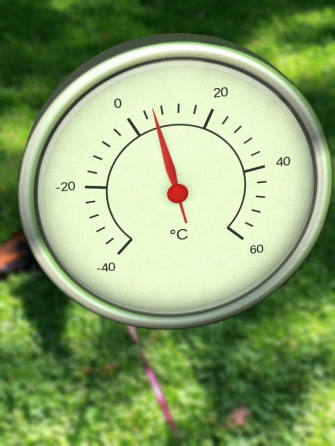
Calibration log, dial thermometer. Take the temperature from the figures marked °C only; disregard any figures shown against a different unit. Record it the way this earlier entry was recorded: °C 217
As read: °C 6
